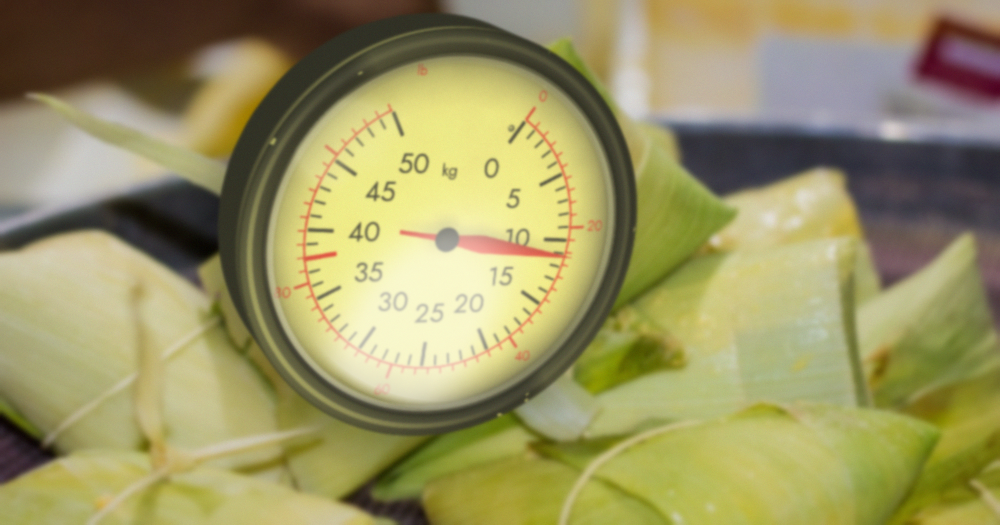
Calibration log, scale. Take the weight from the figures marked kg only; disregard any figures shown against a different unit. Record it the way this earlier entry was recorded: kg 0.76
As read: kg 11
